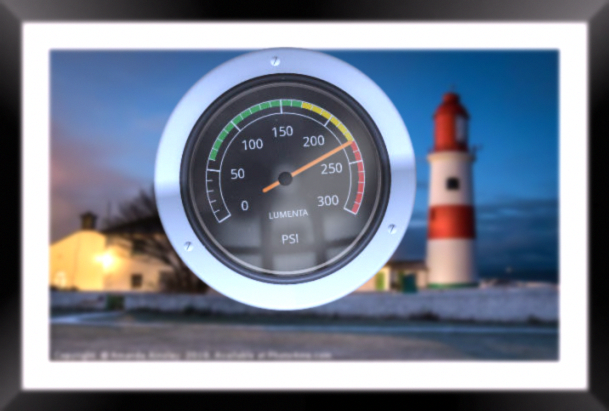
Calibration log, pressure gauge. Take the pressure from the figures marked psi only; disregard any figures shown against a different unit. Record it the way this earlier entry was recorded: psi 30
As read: psi 230
